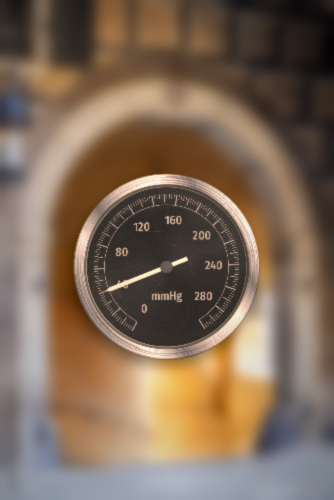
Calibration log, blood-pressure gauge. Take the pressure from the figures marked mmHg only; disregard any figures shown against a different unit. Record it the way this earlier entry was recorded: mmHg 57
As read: mmHg 40
